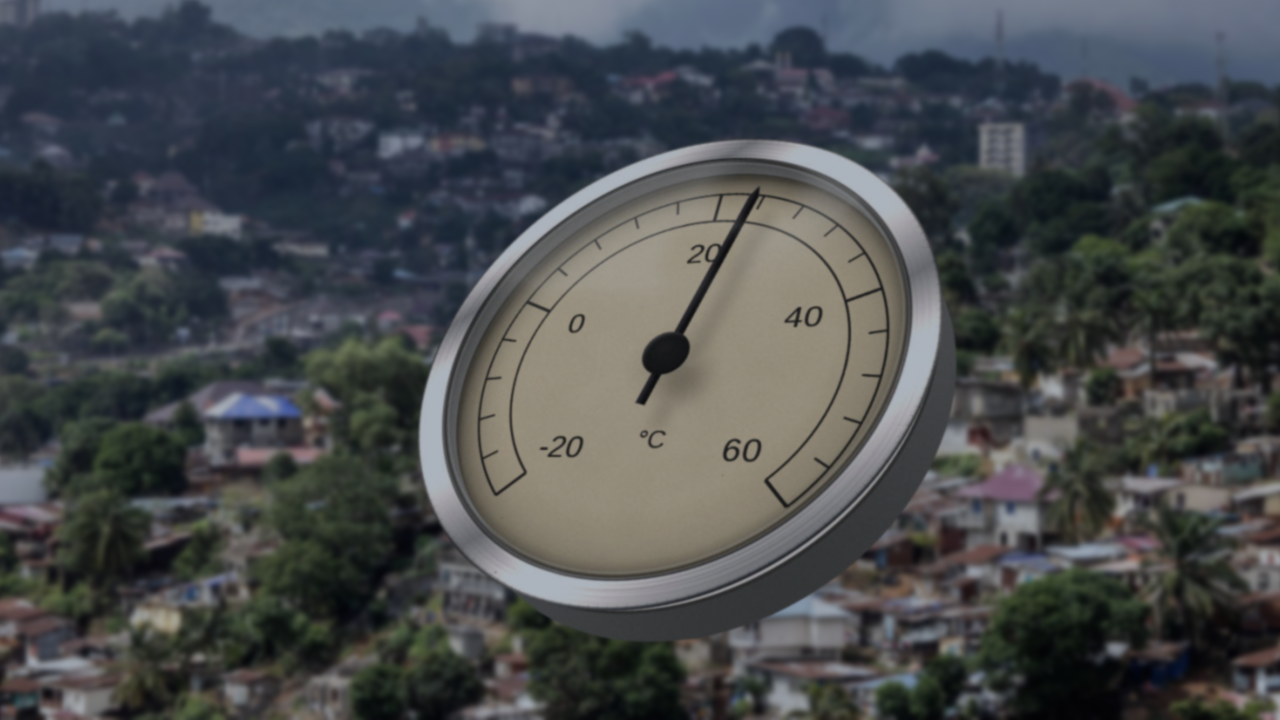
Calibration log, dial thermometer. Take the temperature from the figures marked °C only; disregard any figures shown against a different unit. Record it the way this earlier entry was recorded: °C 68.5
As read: °C 24
